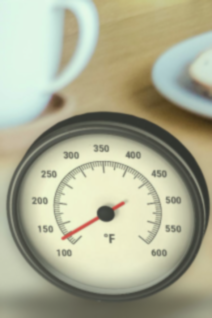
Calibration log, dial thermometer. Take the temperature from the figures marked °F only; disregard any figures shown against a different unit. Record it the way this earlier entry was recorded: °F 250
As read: °F 125
